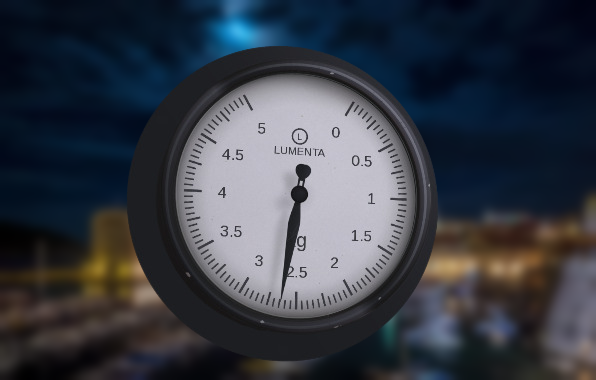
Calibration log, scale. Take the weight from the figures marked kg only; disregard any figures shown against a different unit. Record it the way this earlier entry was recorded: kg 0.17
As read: kg 2.65
